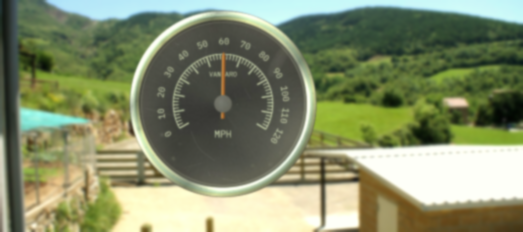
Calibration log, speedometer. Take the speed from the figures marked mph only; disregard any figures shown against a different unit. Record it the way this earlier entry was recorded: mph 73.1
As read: mph 60
